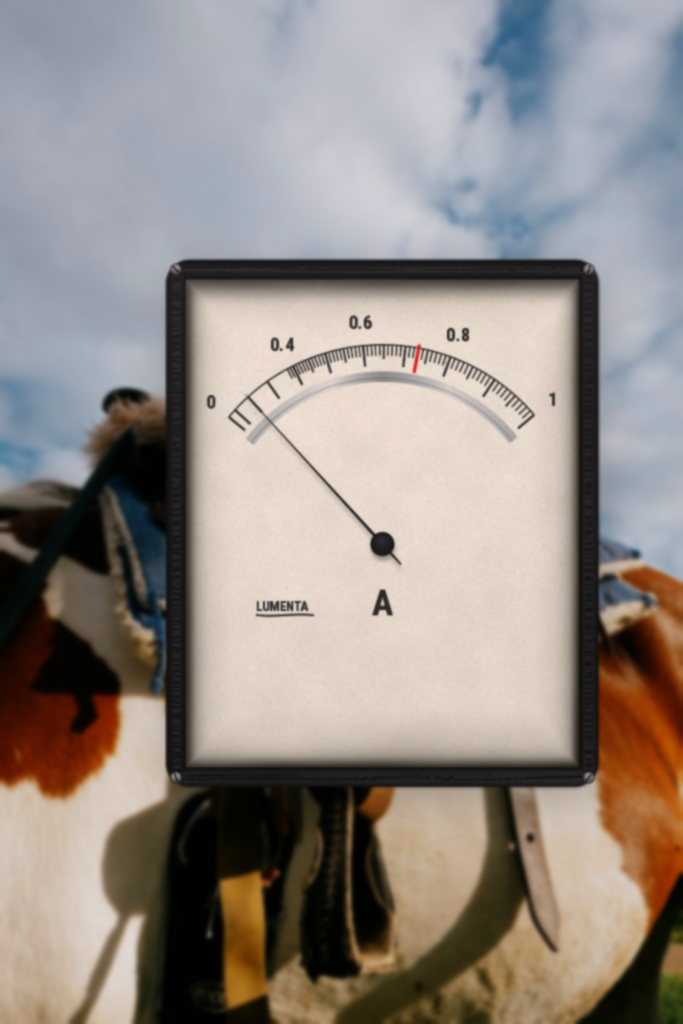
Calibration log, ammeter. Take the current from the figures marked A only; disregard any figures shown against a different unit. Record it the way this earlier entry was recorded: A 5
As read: A 0.2
